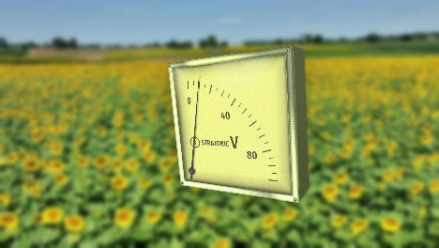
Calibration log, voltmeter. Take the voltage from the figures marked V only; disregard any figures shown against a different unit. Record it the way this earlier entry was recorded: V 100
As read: V 10
